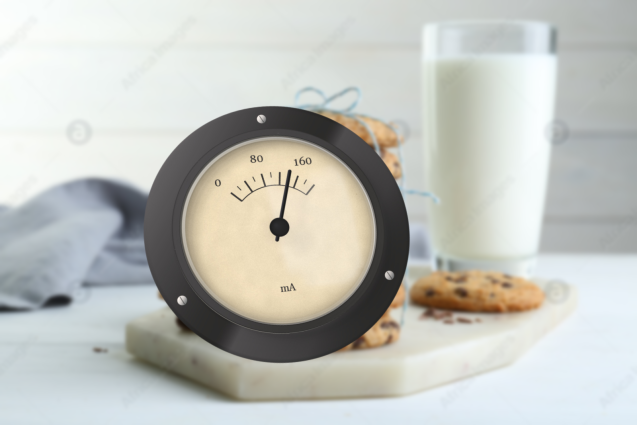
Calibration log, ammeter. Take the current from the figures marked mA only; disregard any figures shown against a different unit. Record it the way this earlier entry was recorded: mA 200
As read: mA 140
